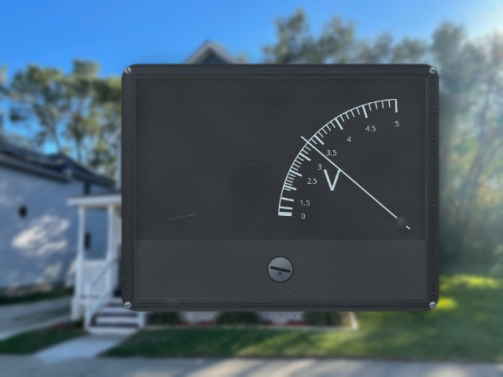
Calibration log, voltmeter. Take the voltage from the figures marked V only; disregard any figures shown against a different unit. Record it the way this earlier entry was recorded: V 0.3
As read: V 3.3
